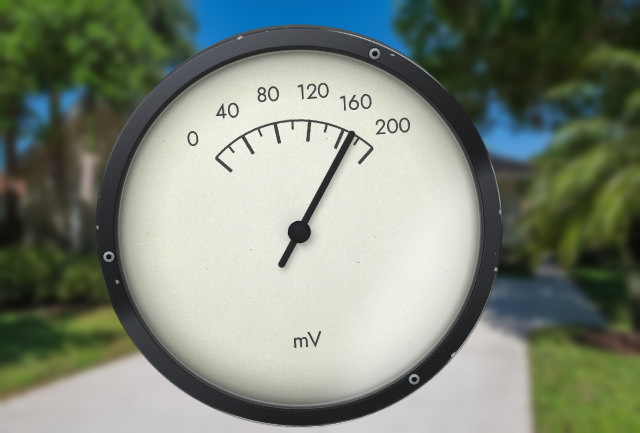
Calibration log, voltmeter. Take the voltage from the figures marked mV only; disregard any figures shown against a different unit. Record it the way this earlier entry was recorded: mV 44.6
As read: mV 170
